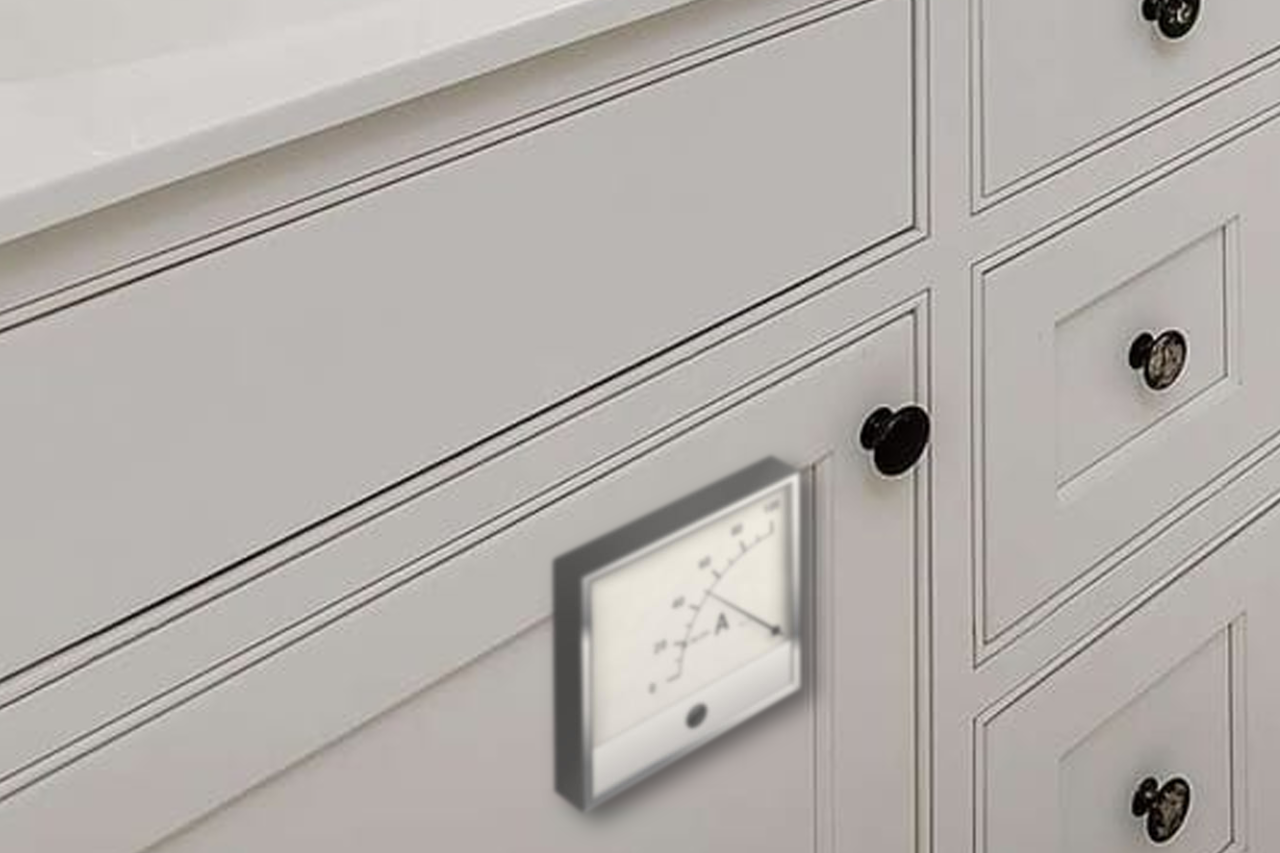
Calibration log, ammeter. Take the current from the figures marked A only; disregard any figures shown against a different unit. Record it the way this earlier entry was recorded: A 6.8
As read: A 50
